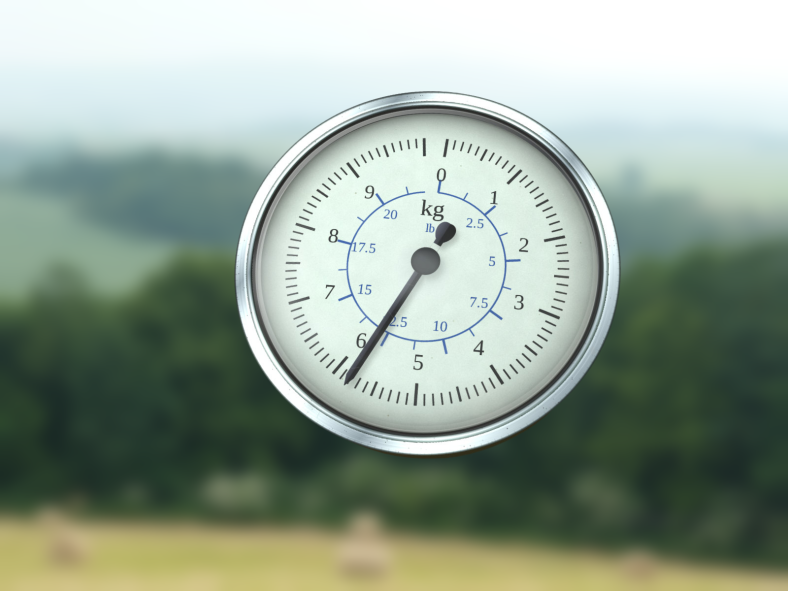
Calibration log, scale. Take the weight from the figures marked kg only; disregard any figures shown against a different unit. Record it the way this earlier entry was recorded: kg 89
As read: kg 5.8
